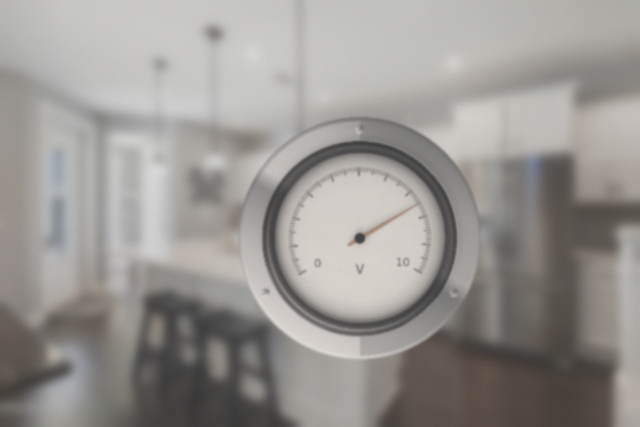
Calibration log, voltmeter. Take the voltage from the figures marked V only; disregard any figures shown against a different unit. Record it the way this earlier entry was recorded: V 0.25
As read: V 7.5
